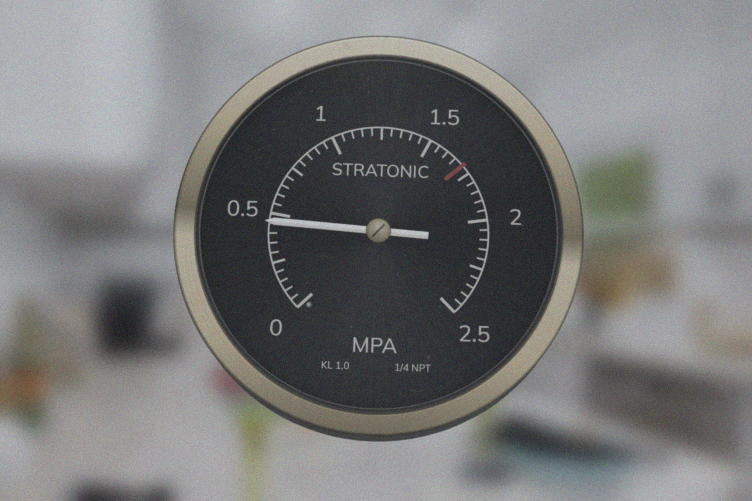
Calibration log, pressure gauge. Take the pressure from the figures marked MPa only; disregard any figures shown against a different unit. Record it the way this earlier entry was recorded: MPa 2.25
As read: MPa 0.45
